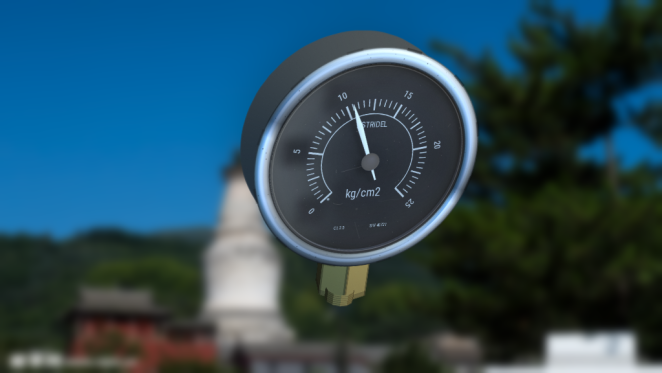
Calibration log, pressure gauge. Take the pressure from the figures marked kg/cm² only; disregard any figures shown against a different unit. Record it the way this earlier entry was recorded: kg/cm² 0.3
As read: kg/cm² 10.5
